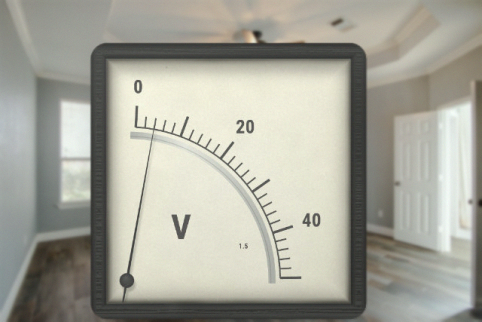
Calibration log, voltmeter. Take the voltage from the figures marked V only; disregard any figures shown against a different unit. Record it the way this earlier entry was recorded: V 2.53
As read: V 4
